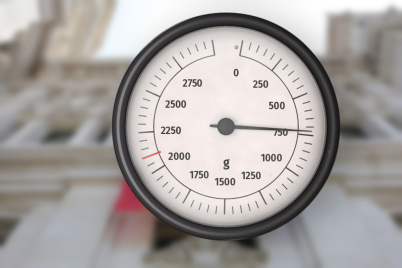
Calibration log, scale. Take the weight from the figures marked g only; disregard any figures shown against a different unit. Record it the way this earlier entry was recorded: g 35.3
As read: g 725
